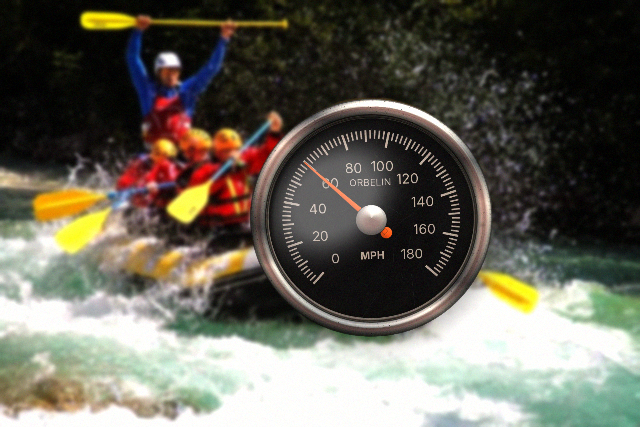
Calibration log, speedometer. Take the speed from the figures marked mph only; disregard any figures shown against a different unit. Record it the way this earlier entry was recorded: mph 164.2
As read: mph 60
